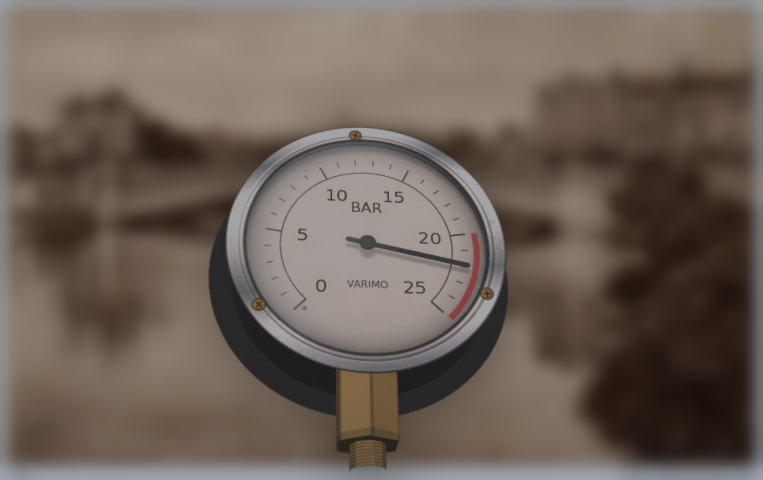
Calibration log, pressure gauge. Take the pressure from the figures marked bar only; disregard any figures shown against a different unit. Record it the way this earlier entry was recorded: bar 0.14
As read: bar 22
